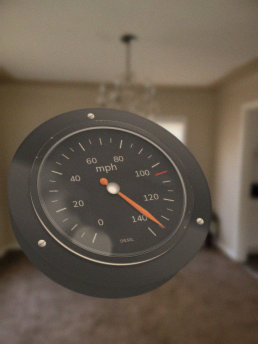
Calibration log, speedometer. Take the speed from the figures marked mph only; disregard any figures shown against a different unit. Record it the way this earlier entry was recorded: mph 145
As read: mph 135
